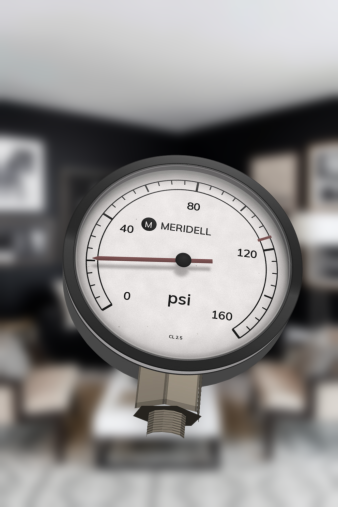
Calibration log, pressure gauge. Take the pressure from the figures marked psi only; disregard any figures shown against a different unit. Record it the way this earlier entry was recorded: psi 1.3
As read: psi 20
